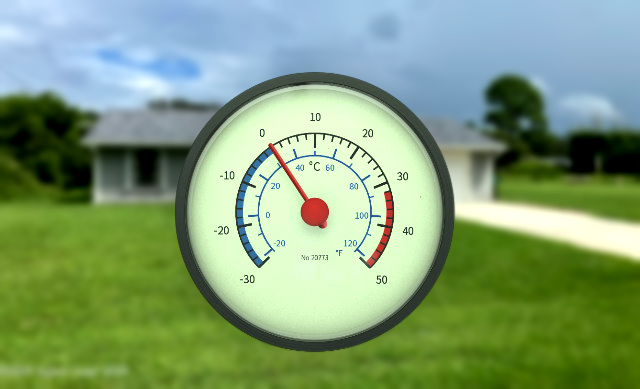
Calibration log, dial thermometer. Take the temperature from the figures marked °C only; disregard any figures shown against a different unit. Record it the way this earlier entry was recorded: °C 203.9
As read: °C 0
